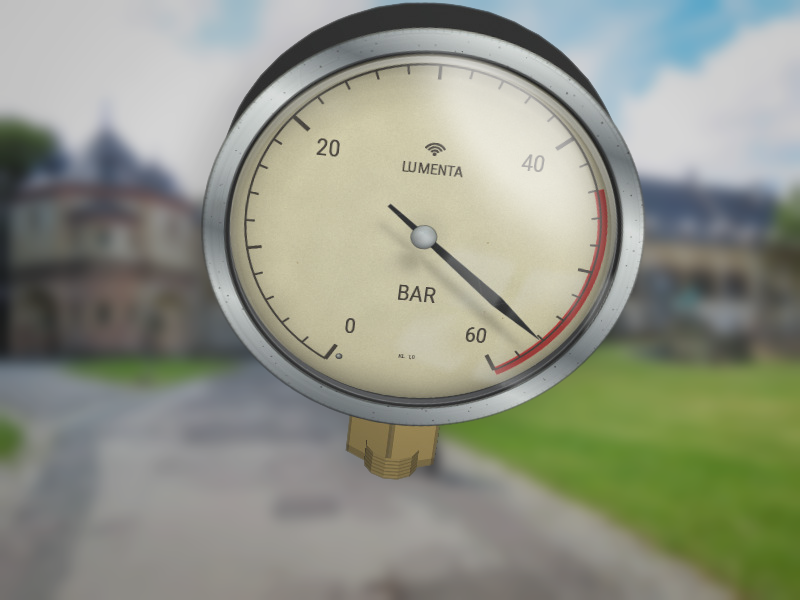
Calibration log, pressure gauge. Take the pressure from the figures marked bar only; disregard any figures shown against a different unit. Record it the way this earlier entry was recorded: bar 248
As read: bar 56
